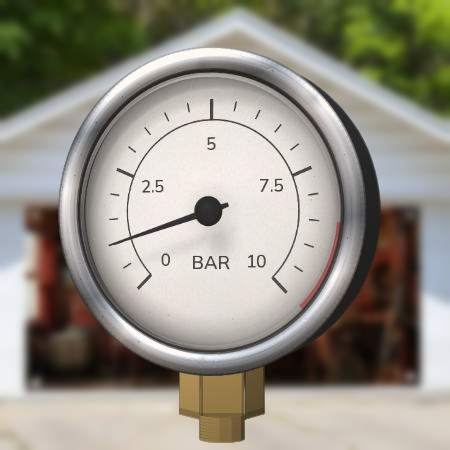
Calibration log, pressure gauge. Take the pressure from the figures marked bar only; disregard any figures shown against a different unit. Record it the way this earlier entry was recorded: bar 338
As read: bar 1
